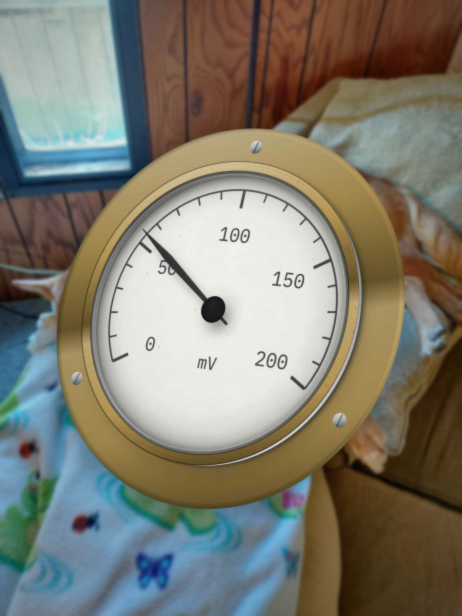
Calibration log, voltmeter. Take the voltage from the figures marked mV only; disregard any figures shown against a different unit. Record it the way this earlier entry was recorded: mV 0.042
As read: mV 55
